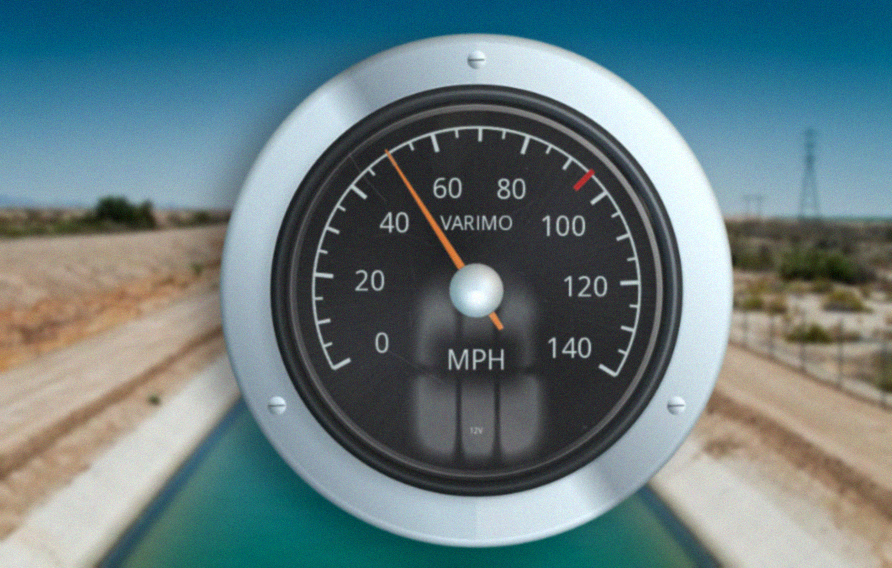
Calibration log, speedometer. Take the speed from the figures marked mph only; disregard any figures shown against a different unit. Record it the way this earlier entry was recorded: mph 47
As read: mph 50
